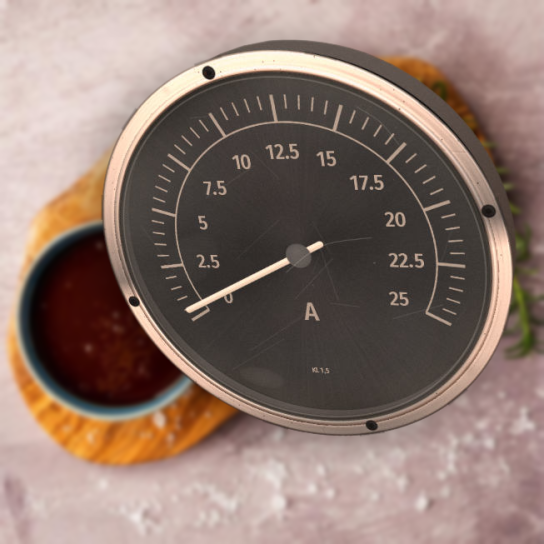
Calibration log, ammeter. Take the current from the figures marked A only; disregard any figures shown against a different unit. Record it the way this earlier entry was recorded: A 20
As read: A 0.5
